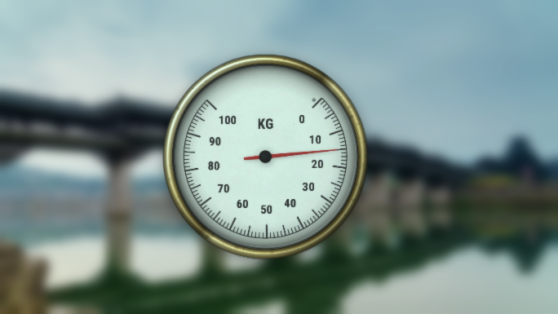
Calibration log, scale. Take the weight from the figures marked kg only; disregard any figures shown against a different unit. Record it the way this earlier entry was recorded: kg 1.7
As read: kg 15
